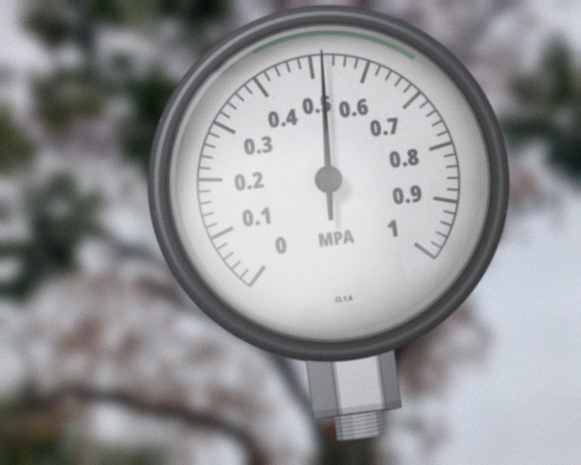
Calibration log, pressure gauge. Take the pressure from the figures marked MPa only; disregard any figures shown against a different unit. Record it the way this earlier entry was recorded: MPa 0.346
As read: MPa 0.52
